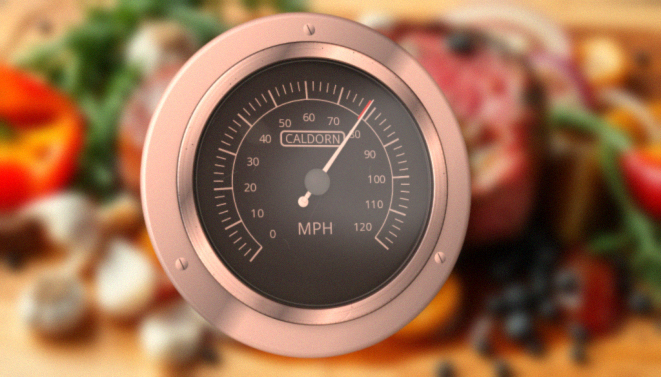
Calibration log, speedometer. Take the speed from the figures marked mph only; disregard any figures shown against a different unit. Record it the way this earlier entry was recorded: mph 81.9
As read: mph 78
